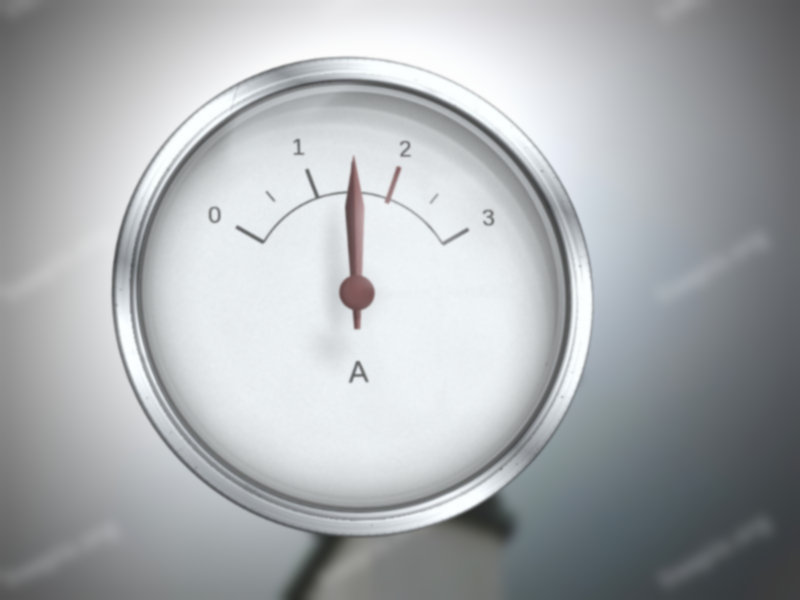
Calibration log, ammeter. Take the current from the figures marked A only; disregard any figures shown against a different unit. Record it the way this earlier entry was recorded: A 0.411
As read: A 1.5
